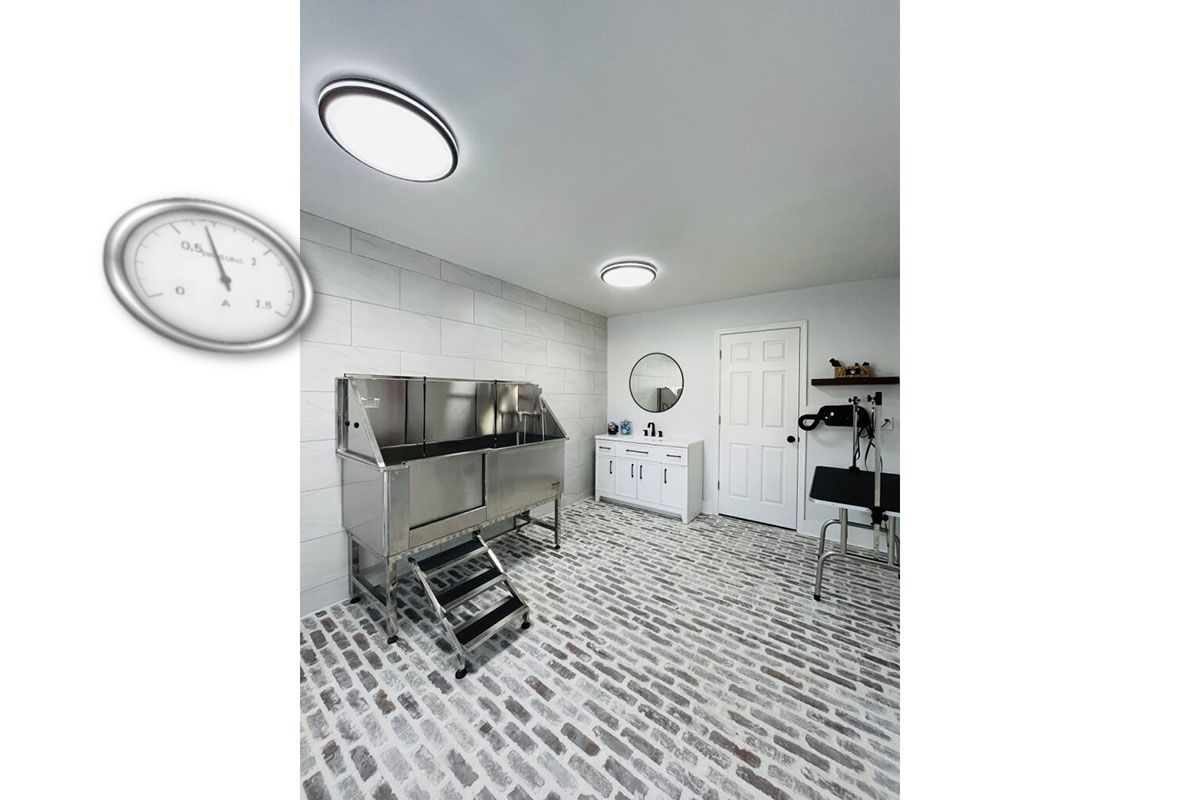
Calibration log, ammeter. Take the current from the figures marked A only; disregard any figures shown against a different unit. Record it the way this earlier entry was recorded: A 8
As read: A 0.65
